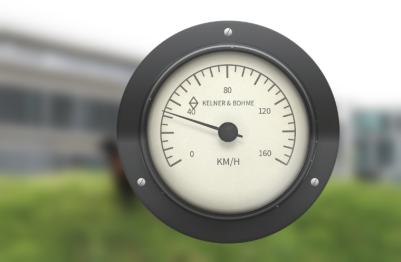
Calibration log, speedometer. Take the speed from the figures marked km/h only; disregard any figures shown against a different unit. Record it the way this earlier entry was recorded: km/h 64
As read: km/h 32.5
